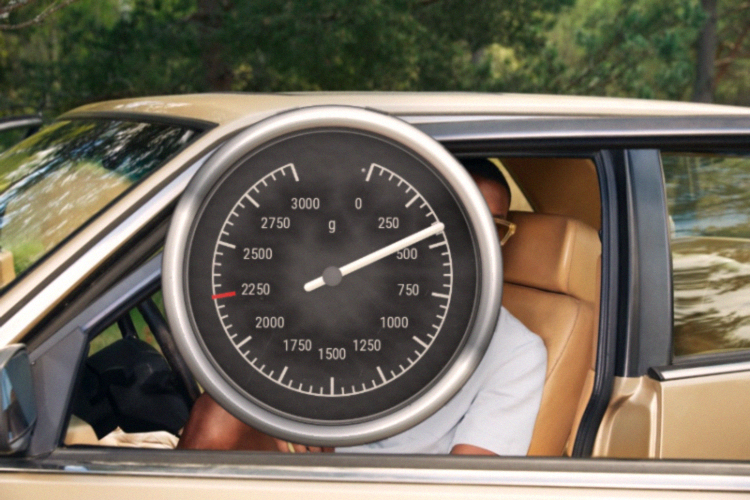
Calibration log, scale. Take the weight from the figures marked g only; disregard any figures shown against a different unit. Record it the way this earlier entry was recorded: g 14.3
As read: g 425
